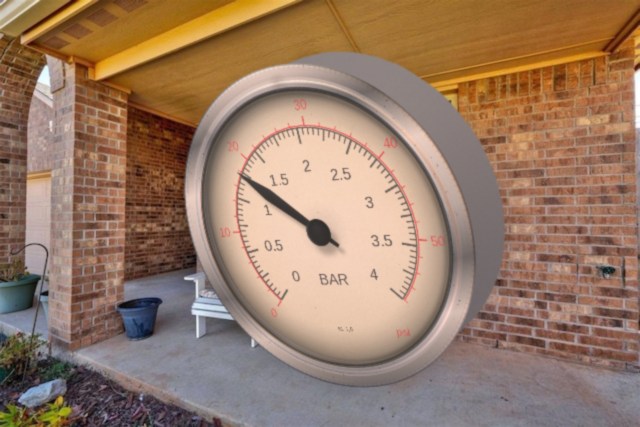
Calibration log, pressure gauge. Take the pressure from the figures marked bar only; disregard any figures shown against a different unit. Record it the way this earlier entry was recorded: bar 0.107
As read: bar 1.25
